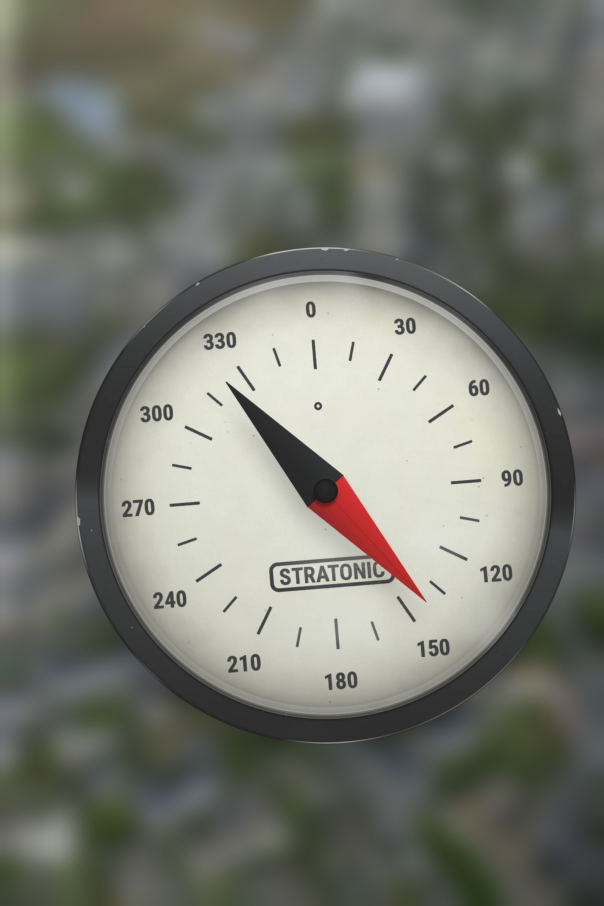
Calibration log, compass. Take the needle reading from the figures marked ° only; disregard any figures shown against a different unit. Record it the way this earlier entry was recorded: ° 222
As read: ° 142.5
